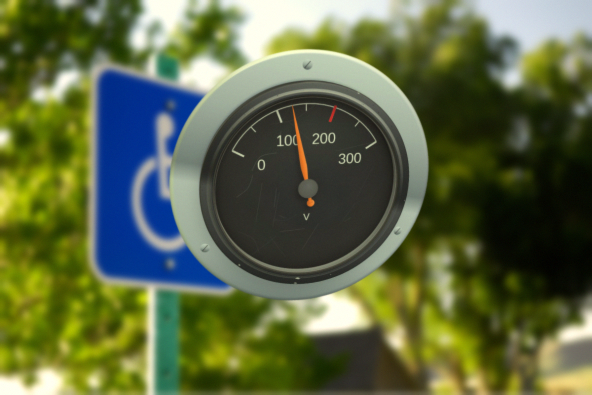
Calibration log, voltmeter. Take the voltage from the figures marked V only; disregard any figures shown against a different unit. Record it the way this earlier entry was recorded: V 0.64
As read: V 125
